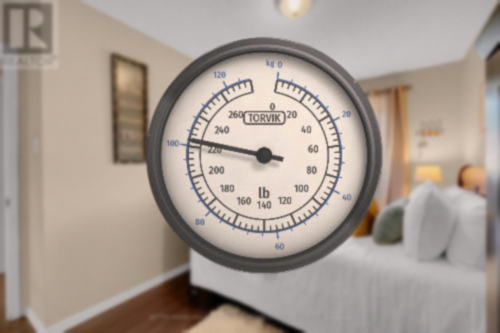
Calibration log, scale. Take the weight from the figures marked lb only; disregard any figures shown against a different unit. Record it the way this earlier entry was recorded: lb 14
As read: lb 224
